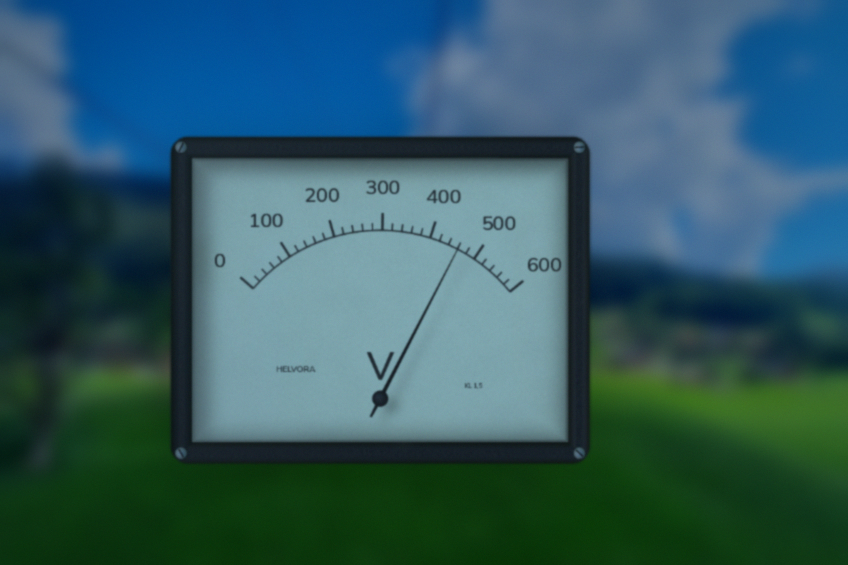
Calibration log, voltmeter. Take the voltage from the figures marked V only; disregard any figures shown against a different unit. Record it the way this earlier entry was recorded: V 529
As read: V 460
